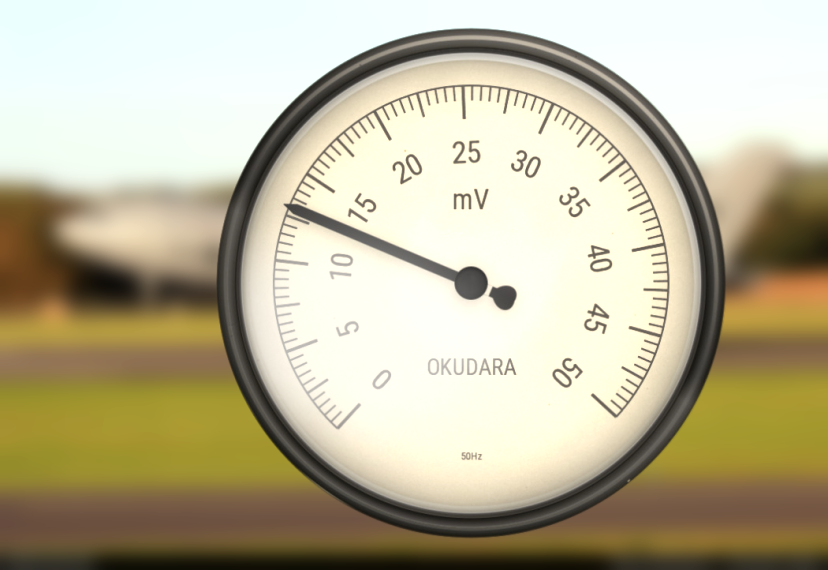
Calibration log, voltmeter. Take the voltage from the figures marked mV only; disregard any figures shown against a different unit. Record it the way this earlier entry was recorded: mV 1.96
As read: mV 13
